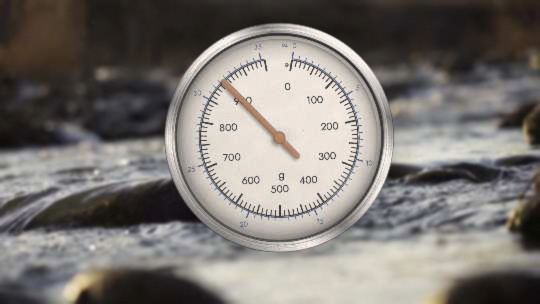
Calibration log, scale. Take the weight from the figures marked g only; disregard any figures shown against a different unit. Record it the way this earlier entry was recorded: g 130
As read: g 900
